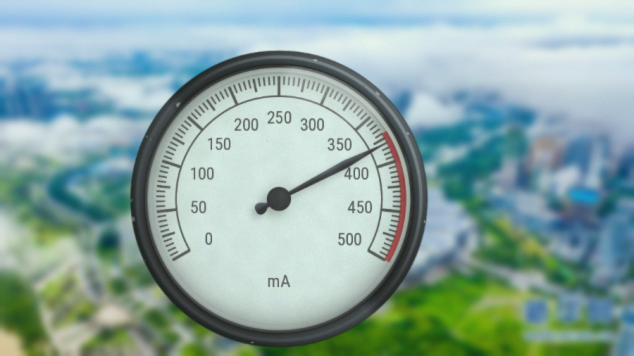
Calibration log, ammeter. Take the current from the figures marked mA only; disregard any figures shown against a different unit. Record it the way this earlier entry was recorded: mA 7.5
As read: mA 380
